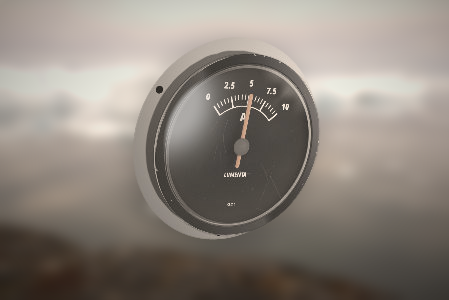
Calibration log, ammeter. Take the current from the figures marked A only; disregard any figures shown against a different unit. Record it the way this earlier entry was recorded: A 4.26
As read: A 5
